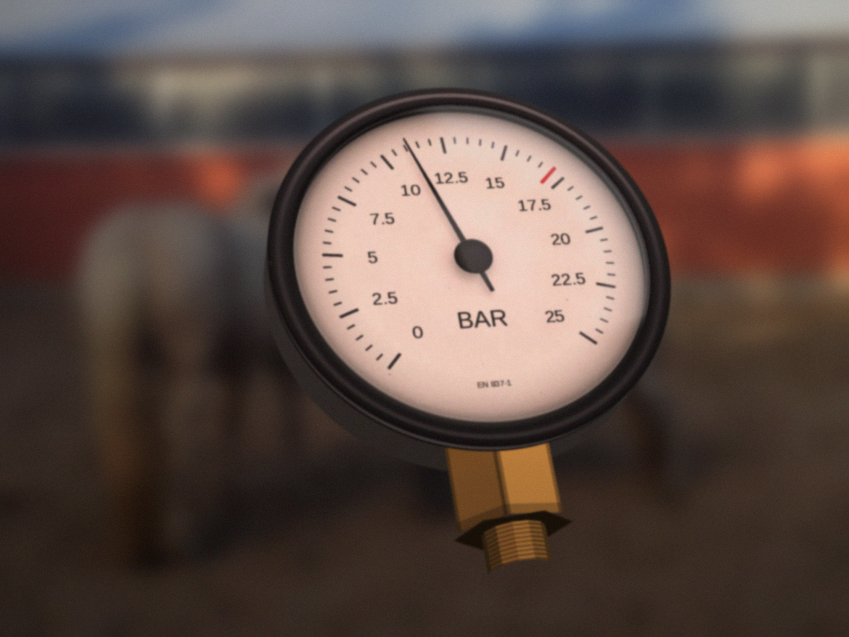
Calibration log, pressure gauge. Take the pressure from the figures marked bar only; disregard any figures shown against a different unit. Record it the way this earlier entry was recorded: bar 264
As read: bar 11
